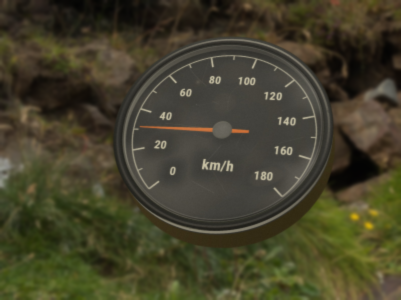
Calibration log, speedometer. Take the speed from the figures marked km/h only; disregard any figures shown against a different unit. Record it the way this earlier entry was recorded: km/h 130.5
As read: km/h 30
